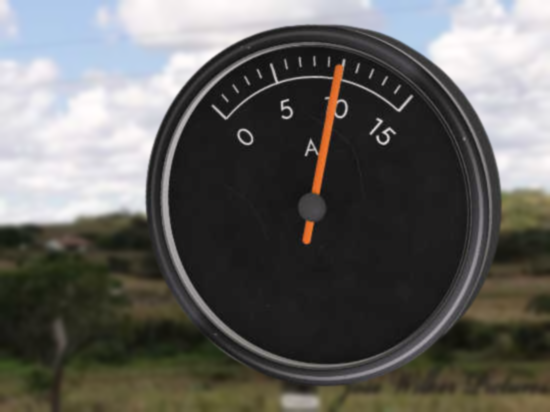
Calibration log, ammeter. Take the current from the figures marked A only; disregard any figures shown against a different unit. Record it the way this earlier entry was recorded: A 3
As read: A 10
